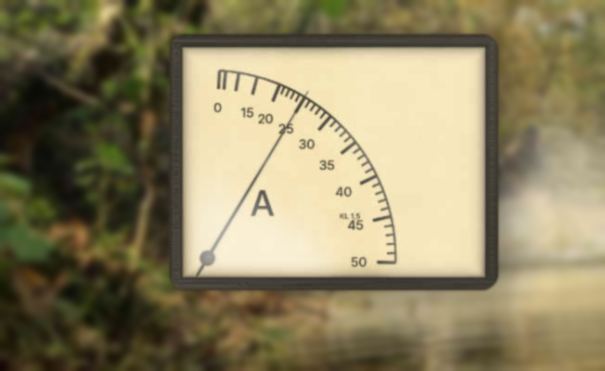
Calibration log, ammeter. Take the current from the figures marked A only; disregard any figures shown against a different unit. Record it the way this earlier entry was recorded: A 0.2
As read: A 25
